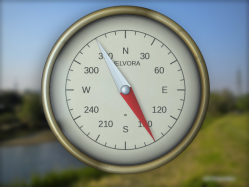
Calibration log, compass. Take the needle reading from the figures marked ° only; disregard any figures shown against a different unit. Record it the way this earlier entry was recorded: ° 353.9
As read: ° 150
